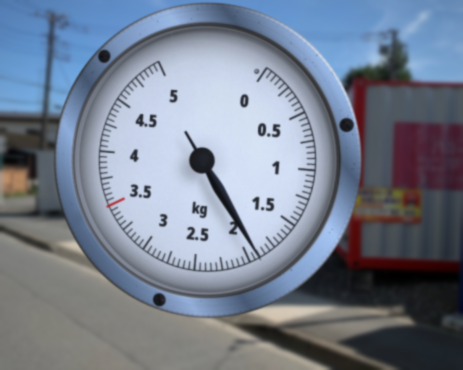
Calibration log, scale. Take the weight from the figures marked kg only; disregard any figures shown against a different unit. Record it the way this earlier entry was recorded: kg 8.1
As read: kg 1.9
